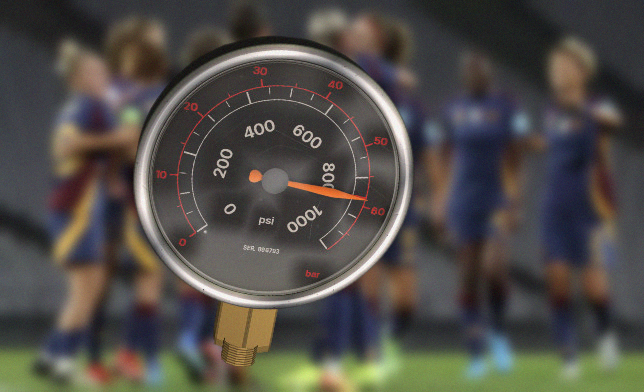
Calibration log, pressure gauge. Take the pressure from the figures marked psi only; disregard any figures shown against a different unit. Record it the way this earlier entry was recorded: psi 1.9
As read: psi 850
